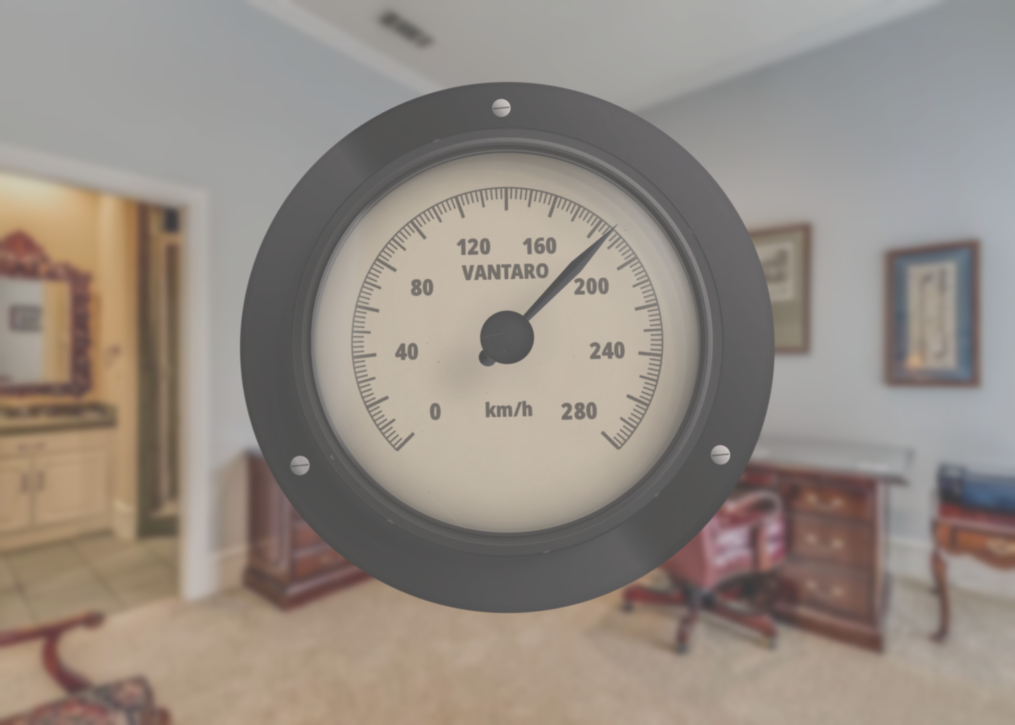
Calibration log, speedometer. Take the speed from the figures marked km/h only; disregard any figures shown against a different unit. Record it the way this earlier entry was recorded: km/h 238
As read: km/h 186
